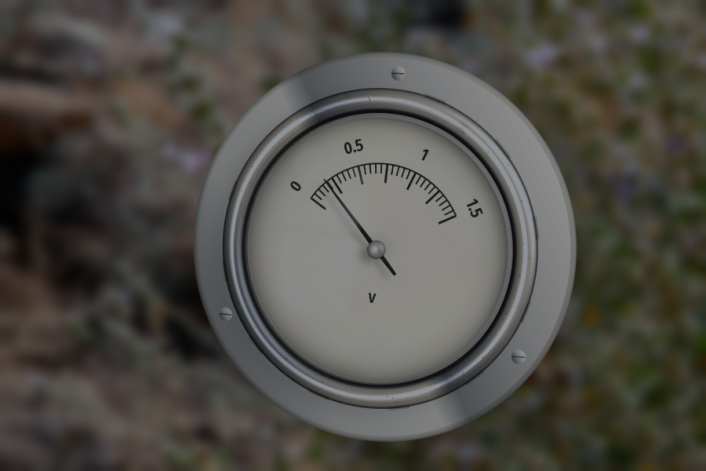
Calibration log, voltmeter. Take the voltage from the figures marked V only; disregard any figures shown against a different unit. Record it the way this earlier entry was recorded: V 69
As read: V 0.2
